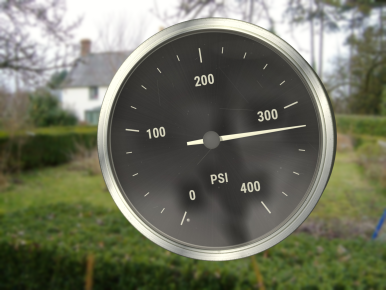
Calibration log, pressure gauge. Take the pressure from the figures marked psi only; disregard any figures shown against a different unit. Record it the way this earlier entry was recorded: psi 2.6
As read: psi 320
